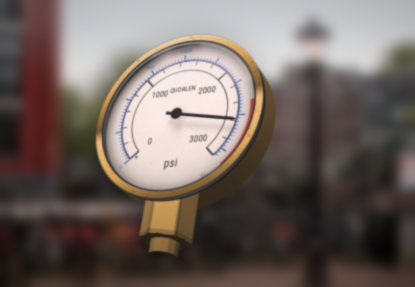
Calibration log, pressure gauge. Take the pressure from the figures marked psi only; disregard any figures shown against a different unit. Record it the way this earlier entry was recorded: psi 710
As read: psi 2600
